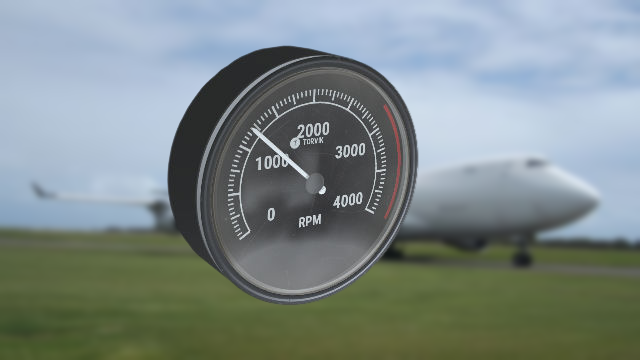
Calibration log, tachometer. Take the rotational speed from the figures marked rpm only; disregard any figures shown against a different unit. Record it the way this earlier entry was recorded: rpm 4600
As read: rpm 1200
